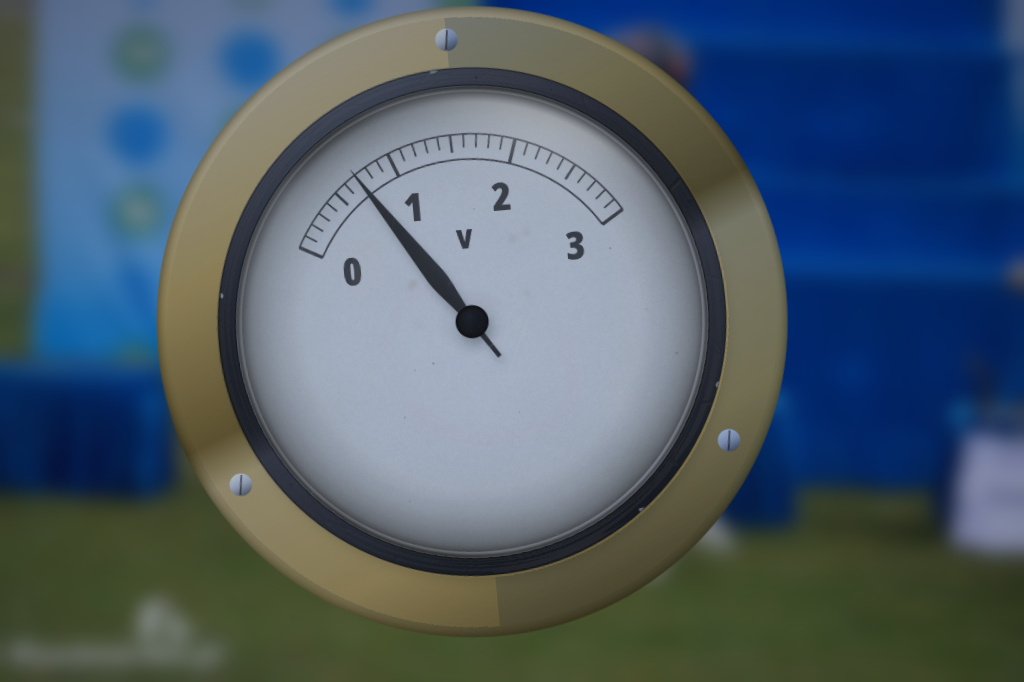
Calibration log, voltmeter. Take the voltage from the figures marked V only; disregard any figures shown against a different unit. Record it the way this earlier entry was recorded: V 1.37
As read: V 0.7
